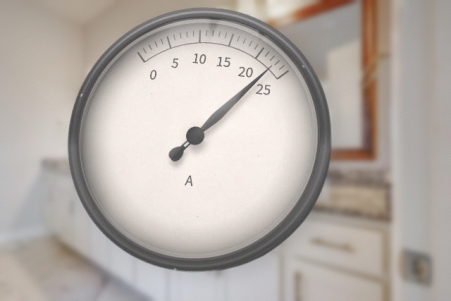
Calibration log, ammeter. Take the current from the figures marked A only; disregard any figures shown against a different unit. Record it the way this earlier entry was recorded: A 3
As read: A 23
